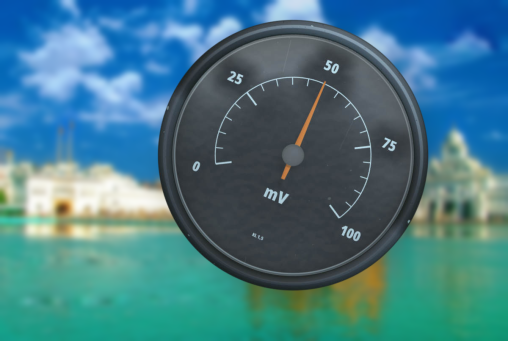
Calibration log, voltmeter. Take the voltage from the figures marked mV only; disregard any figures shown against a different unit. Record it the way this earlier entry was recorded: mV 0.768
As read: mV 50
